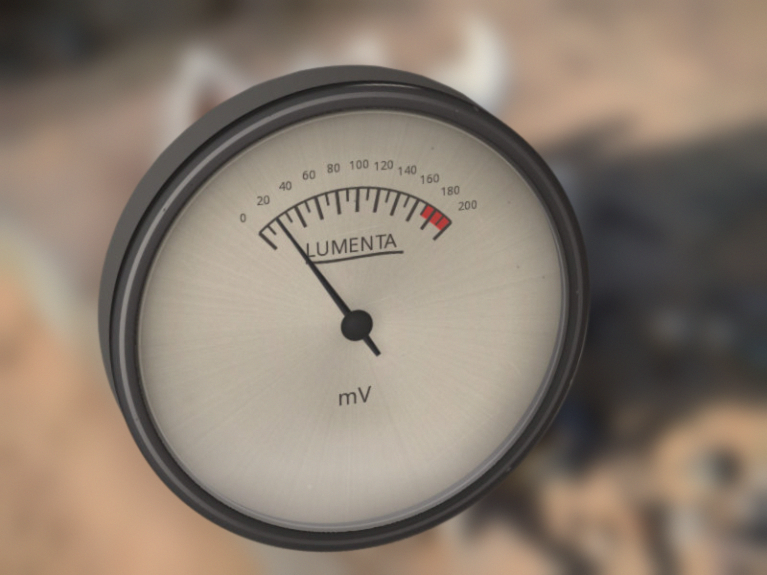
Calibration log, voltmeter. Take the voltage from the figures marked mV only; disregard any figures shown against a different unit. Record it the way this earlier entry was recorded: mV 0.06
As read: mV 20
